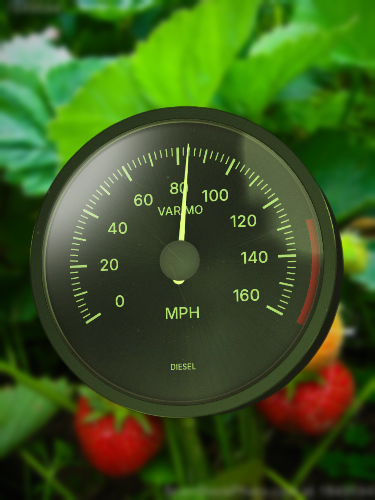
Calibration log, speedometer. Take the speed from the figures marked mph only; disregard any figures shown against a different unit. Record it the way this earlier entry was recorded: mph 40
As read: mph 84
